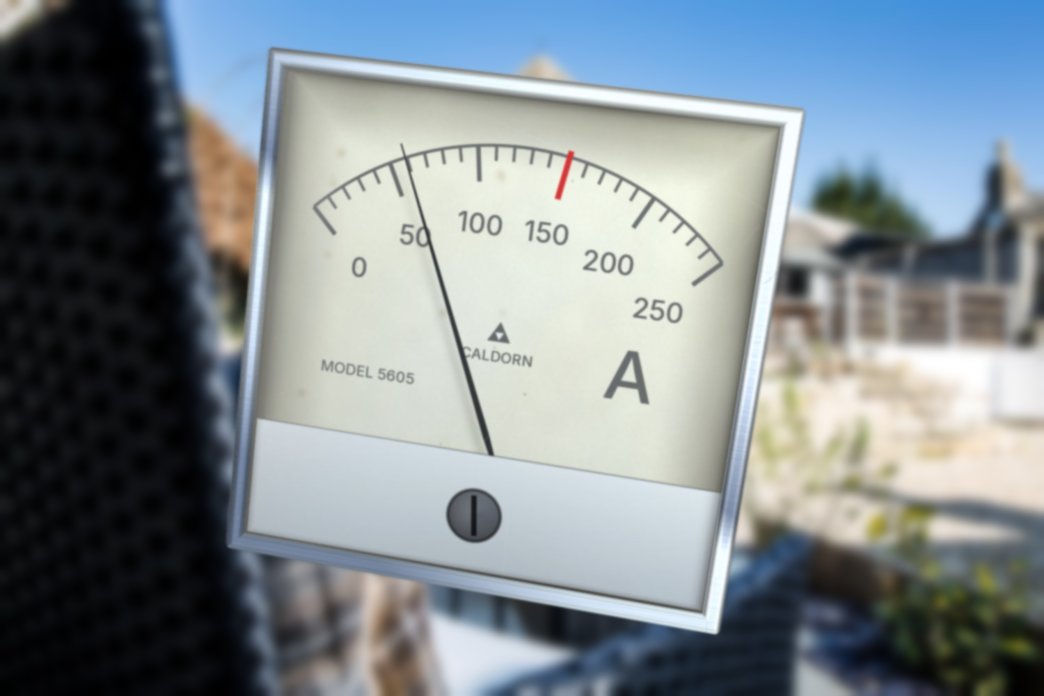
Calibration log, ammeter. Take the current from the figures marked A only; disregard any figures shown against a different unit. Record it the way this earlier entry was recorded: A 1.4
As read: A 60
